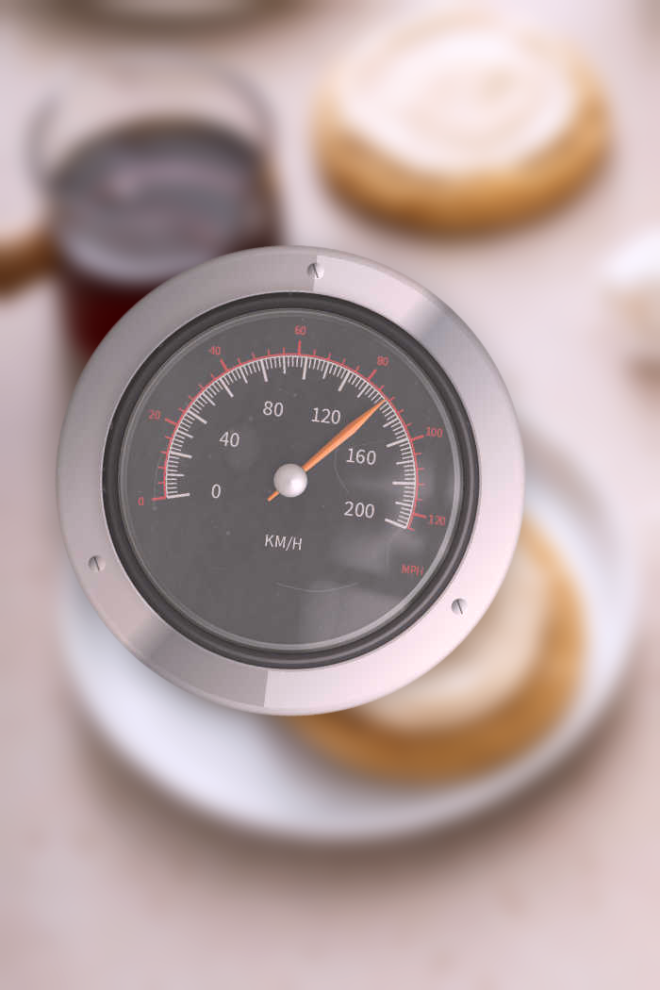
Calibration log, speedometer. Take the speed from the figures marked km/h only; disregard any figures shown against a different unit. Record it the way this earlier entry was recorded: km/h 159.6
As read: km/h 140
